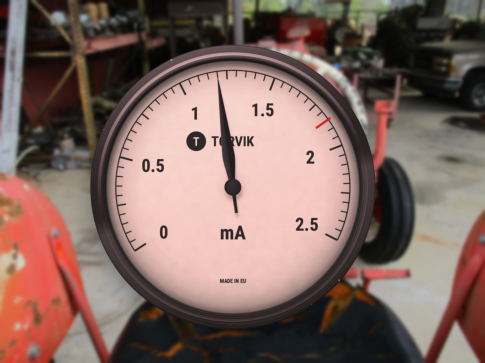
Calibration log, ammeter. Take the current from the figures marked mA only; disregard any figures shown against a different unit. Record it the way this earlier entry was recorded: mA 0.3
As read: mA 1.2
